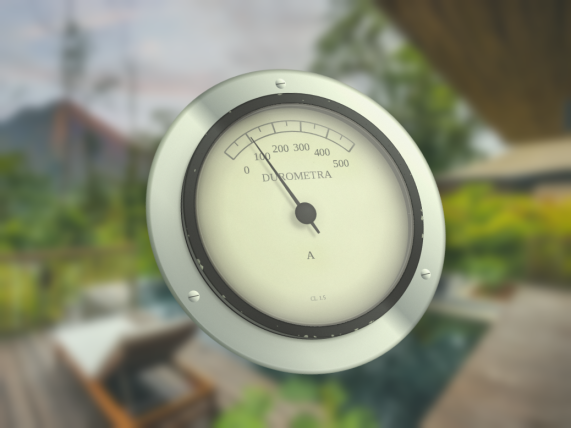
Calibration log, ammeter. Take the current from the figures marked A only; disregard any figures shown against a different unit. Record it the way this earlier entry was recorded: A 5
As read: A 100
